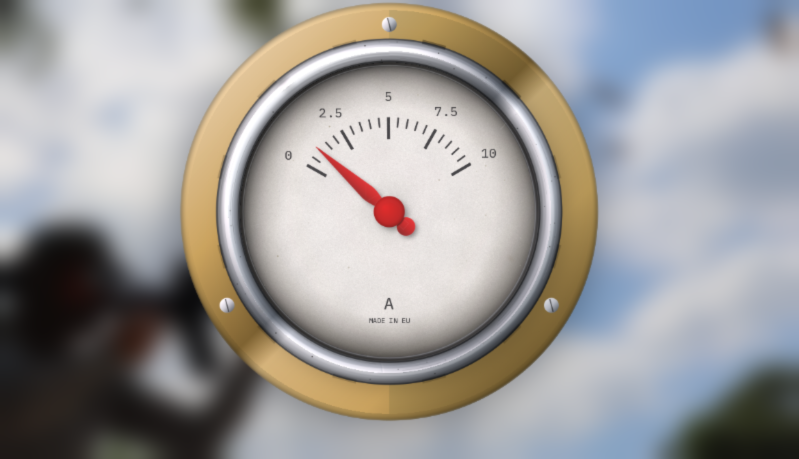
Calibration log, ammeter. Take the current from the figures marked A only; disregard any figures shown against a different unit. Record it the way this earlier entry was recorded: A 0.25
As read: A 1
